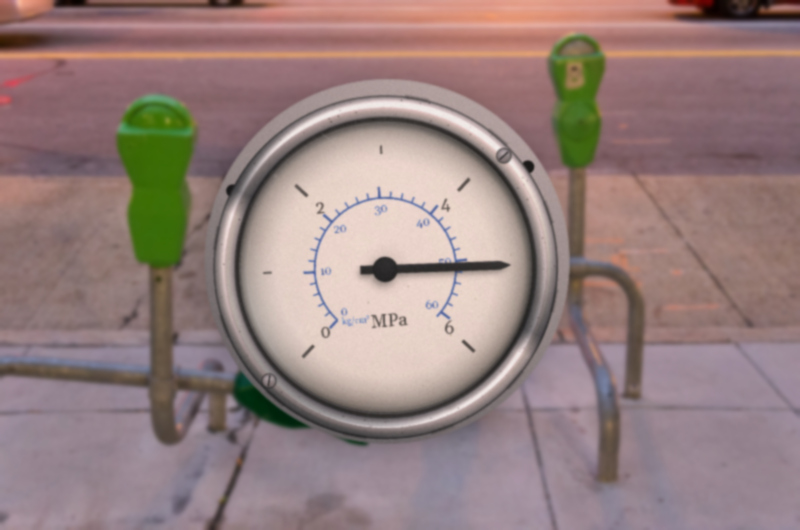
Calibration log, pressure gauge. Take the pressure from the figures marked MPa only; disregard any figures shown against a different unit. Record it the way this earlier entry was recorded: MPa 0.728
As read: MPa 5
